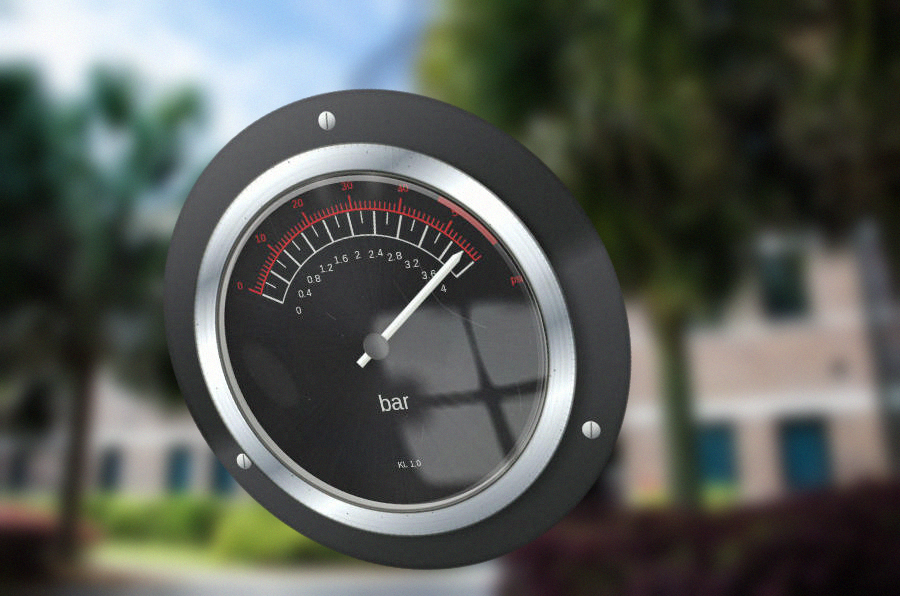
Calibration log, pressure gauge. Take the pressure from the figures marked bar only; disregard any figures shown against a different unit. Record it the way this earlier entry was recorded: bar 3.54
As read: bar 3.8
